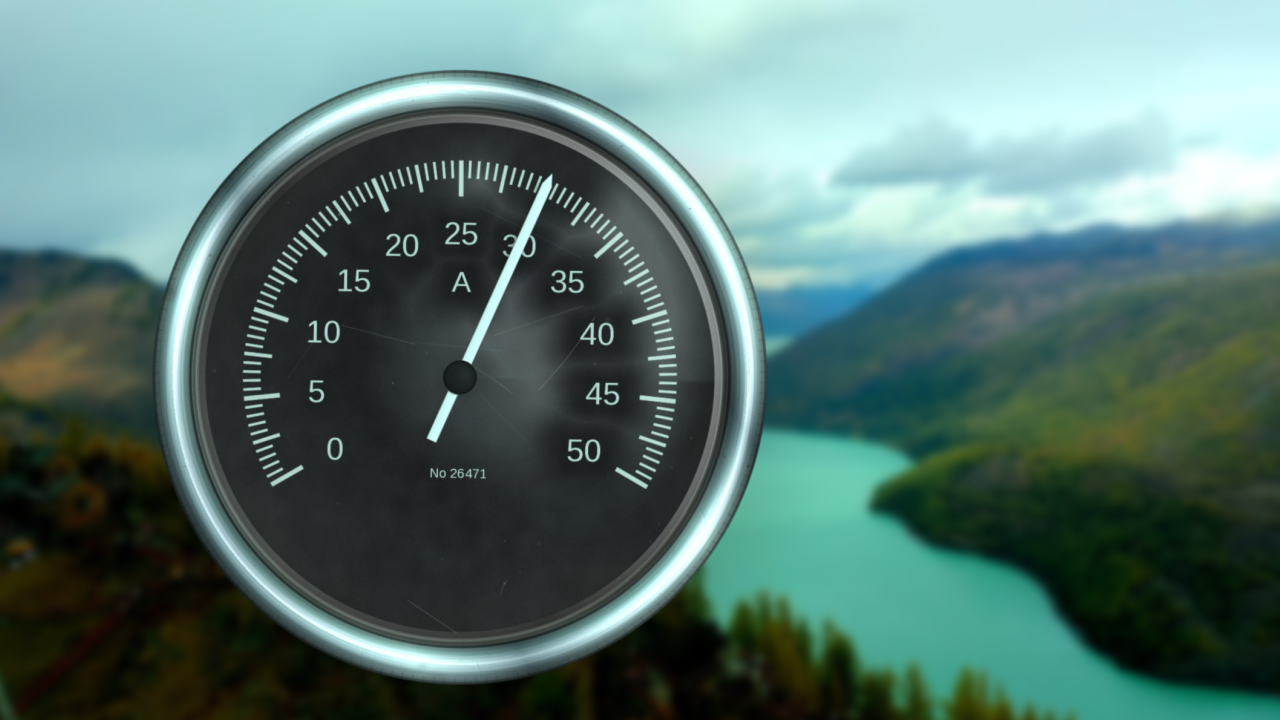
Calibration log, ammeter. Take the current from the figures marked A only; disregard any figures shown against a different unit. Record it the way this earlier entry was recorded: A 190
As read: A 30
